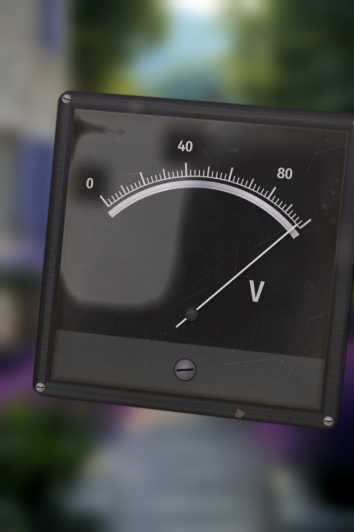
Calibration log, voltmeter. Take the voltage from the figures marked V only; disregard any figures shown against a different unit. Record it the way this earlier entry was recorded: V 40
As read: V 98
